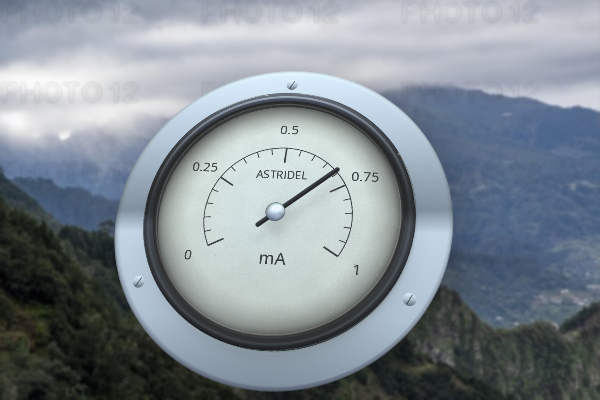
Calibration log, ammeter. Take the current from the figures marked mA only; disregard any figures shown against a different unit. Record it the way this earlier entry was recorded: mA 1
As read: mA 0.7
